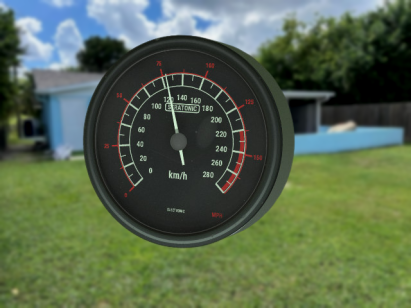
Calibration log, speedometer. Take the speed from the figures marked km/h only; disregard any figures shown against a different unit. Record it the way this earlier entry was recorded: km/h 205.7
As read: km/h 125
